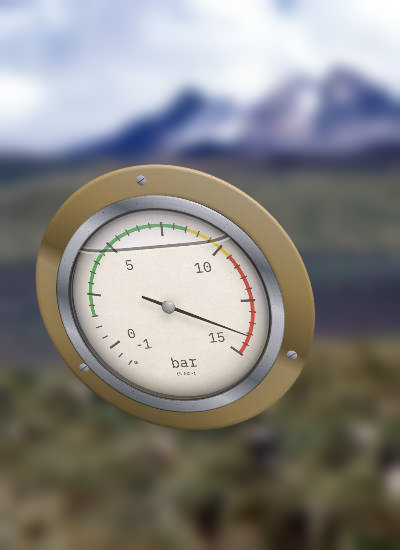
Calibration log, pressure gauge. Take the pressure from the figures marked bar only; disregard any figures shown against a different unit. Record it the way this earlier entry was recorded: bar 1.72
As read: bar 14
